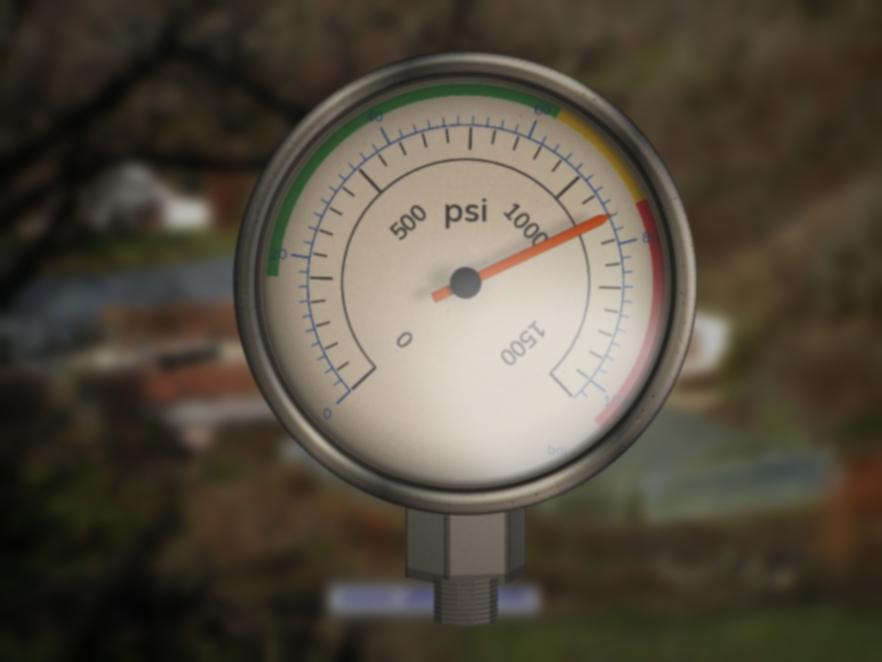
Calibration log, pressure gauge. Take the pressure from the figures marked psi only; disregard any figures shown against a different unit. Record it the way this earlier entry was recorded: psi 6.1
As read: psi 1100
